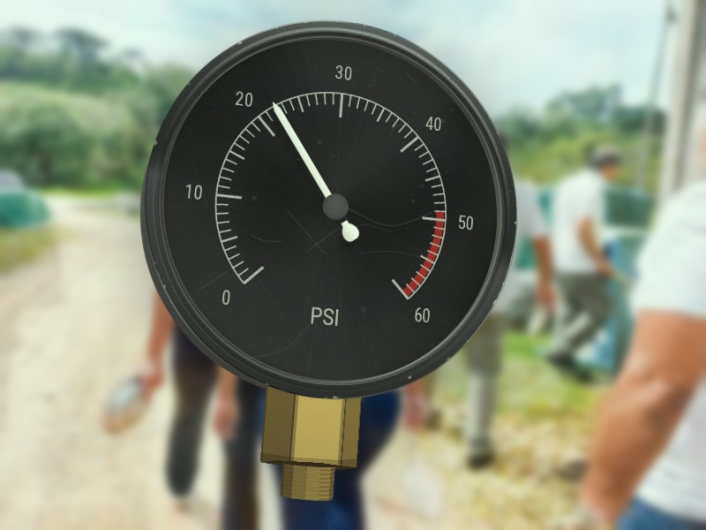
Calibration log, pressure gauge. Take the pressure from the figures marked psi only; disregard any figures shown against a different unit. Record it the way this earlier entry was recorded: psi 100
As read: psi 22
